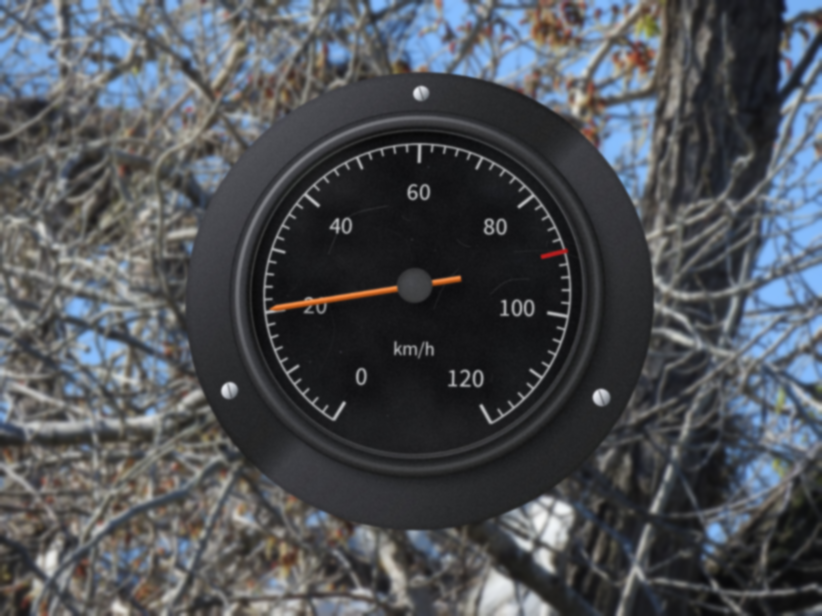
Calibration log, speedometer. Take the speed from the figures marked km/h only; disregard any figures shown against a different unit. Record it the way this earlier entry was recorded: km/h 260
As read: km/h 20
